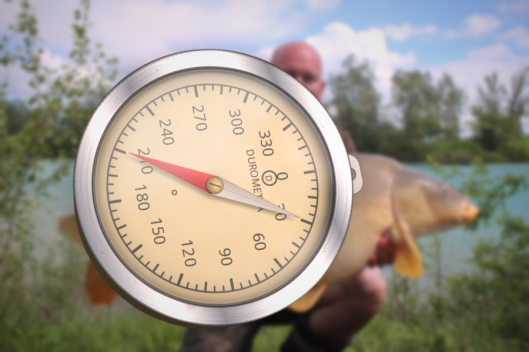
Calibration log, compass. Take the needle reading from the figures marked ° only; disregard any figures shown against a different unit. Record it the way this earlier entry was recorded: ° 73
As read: ° 210
